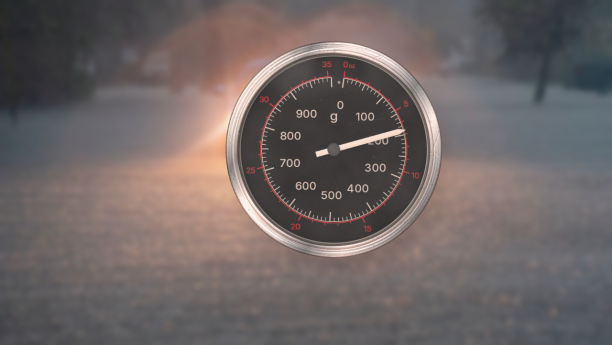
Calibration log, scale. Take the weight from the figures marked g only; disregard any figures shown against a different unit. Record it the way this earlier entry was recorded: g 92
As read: g 190
